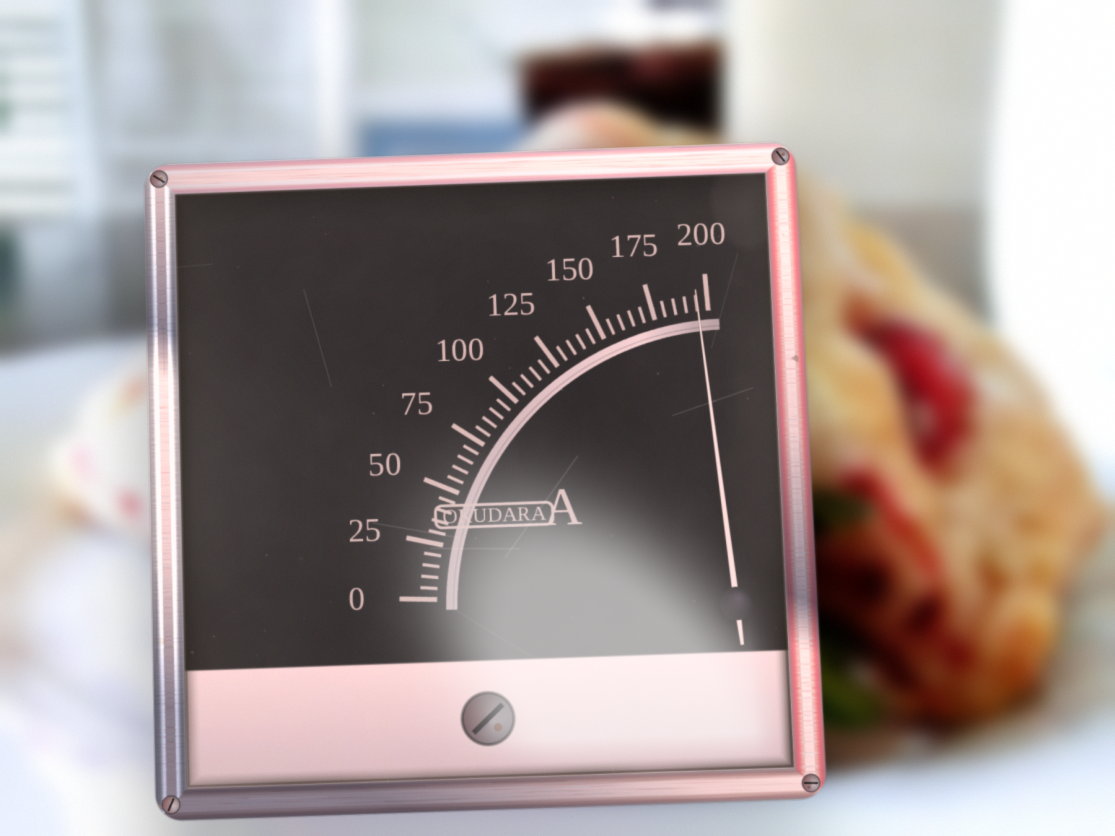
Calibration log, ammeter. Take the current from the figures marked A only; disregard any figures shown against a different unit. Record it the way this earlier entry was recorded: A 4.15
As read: A 195
